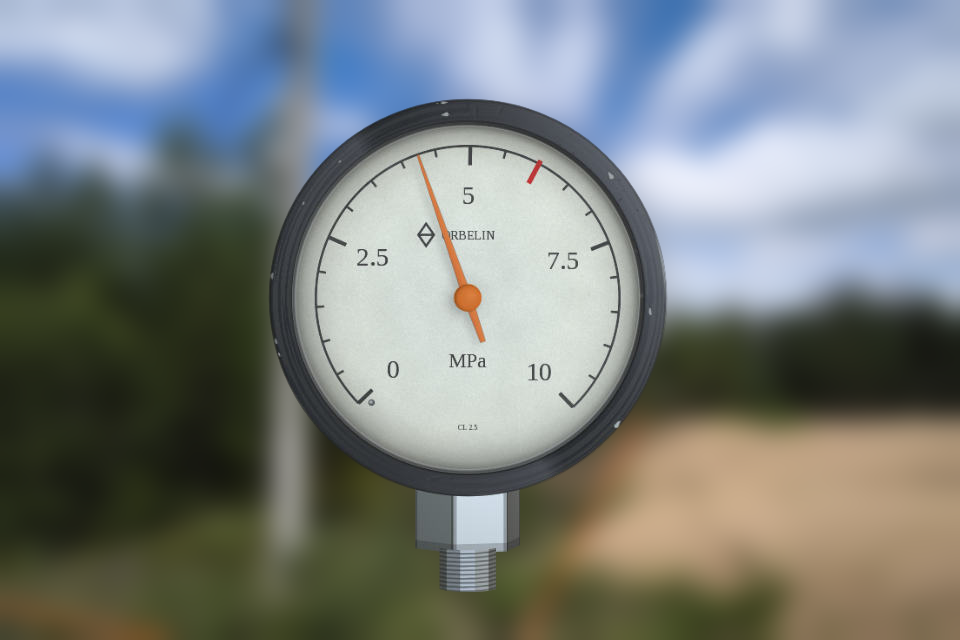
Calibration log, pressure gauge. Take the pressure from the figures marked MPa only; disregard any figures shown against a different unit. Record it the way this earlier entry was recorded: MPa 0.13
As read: MPa 4.25
